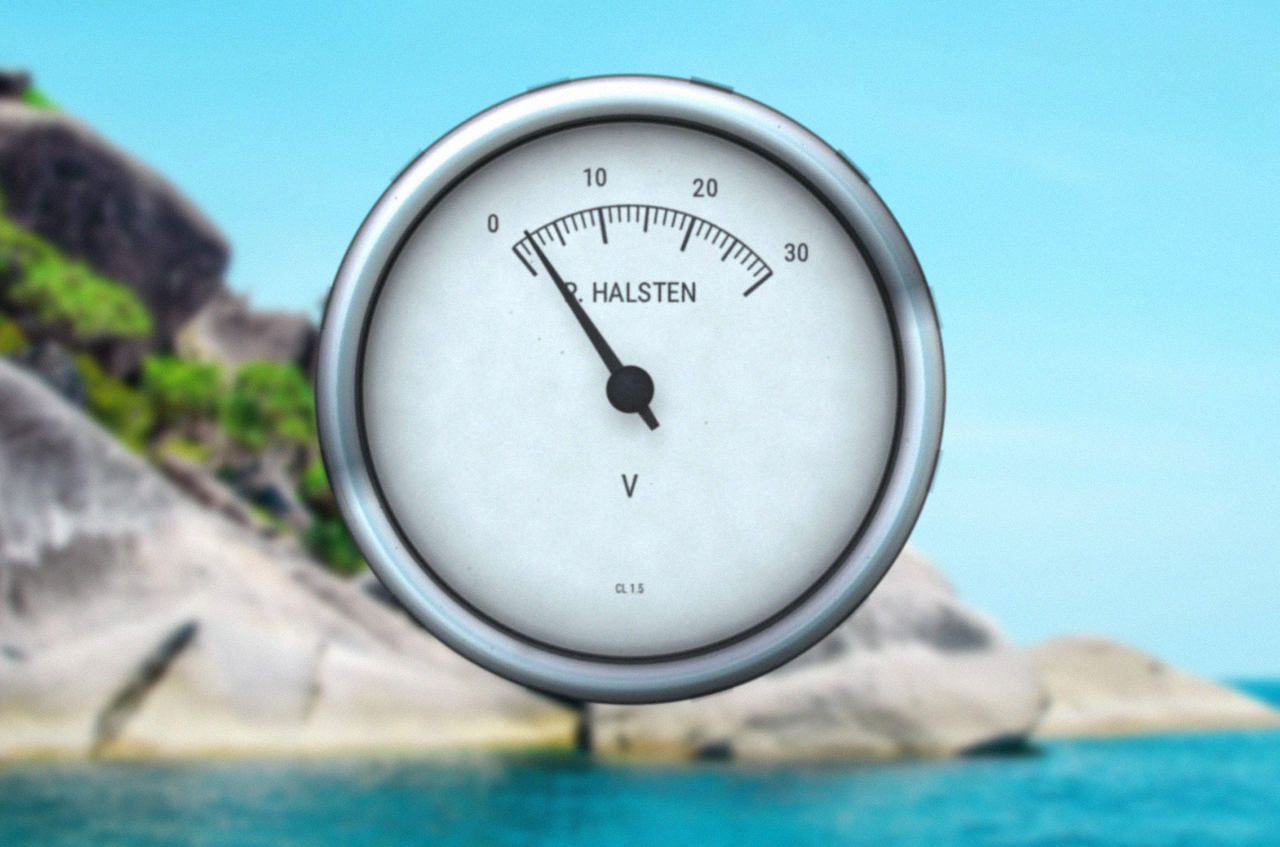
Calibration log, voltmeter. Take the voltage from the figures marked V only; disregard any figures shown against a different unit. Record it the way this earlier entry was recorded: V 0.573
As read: V 2
